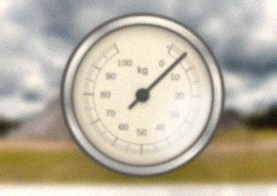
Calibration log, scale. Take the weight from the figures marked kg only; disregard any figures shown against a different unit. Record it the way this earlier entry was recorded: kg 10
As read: kg 5
